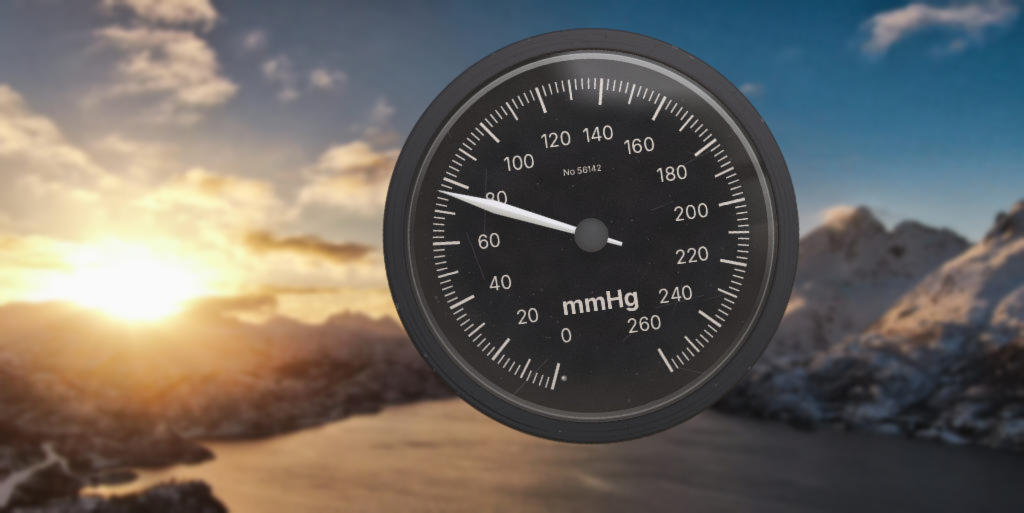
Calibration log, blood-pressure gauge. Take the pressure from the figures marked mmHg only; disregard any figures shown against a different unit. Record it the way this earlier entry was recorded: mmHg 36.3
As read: mmHg 76
